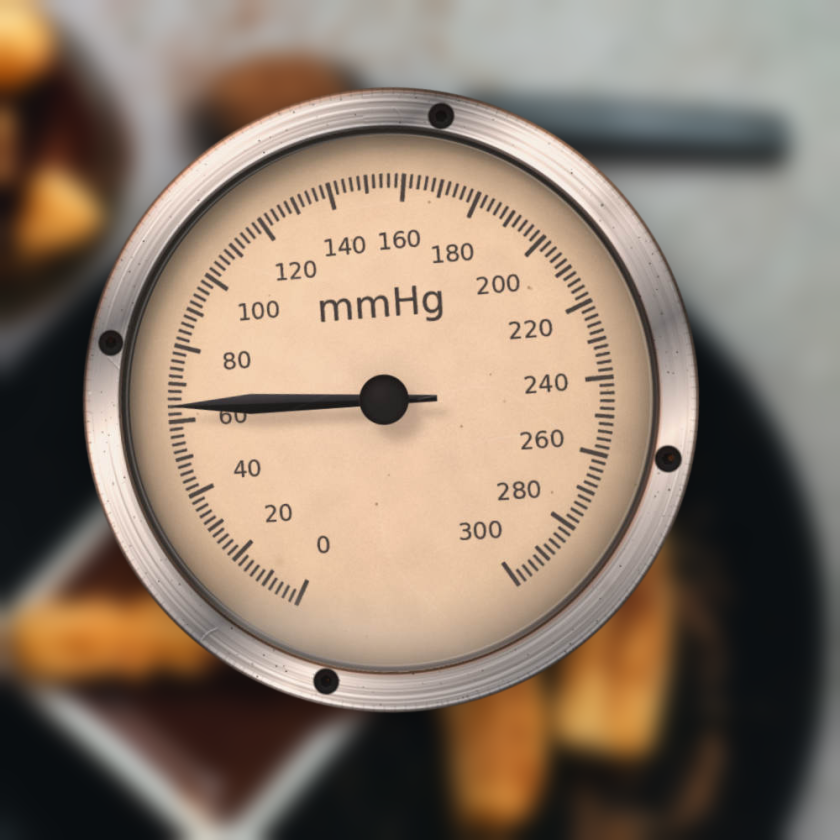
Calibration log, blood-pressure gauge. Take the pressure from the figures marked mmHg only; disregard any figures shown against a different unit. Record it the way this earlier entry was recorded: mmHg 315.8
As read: mmHg 64
